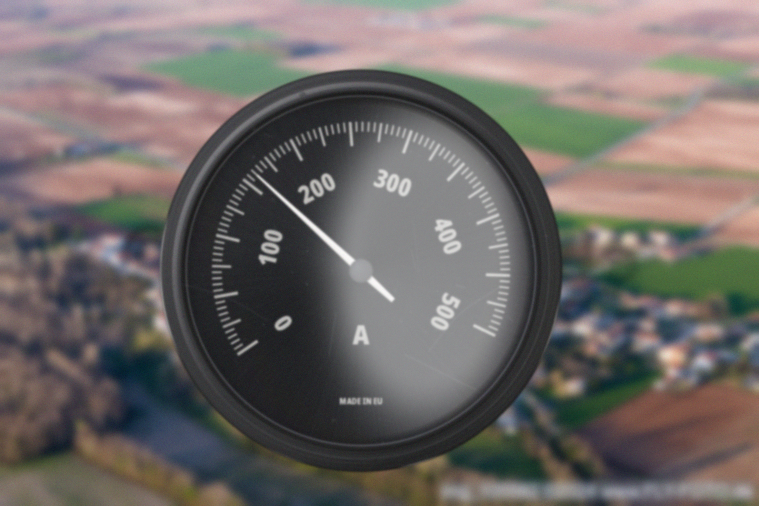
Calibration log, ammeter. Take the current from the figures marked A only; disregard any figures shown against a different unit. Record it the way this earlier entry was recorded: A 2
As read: A 160
